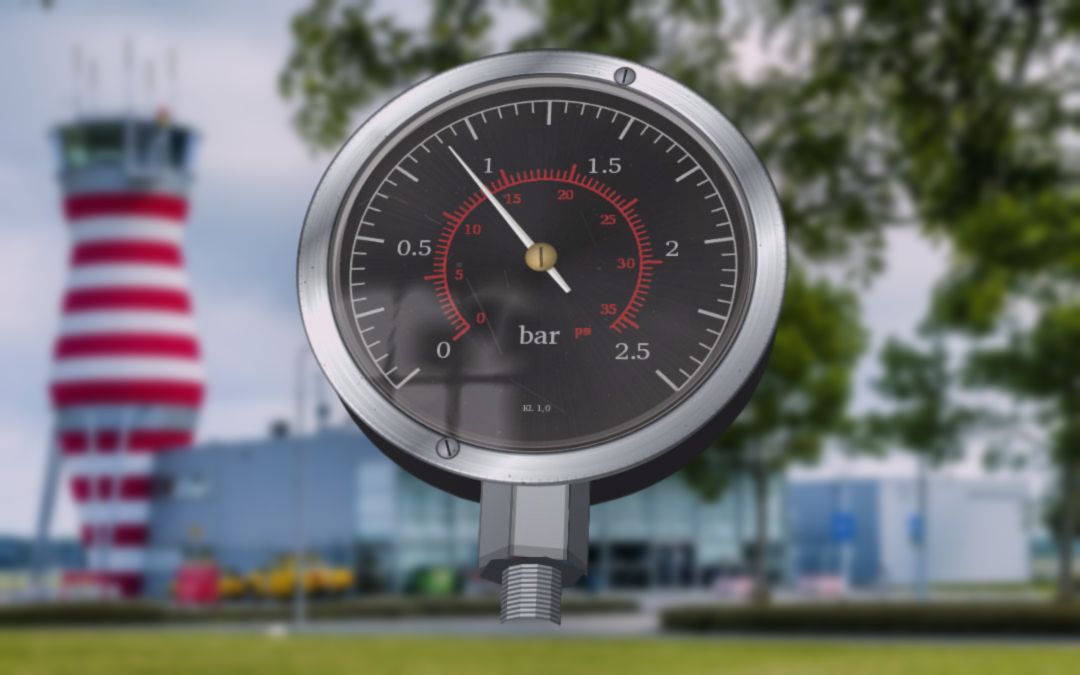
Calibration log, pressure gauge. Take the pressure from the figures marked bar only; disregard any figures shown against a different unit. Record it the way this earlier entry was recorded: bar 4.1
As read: bar 0.9
